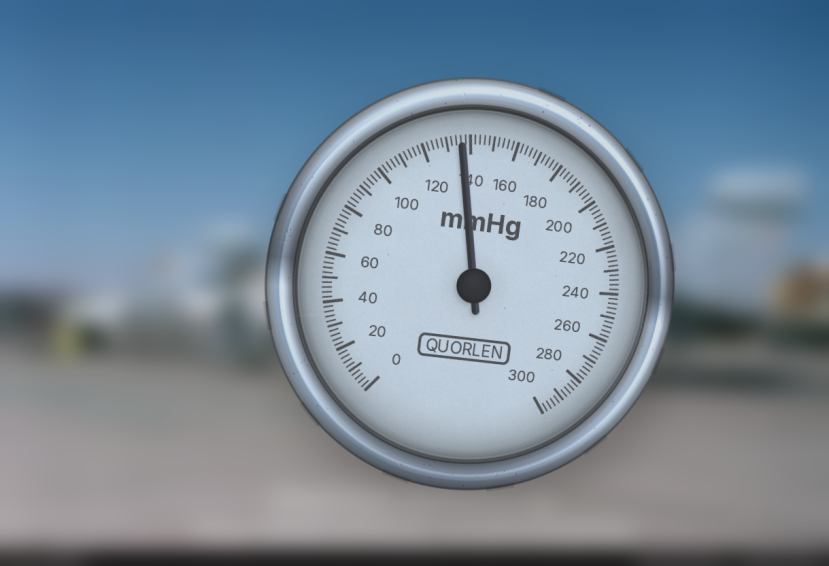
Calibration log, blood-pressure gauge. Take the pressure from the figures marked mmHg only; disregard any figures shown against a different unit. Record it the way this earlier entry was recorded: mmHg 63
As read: mmHg 136
